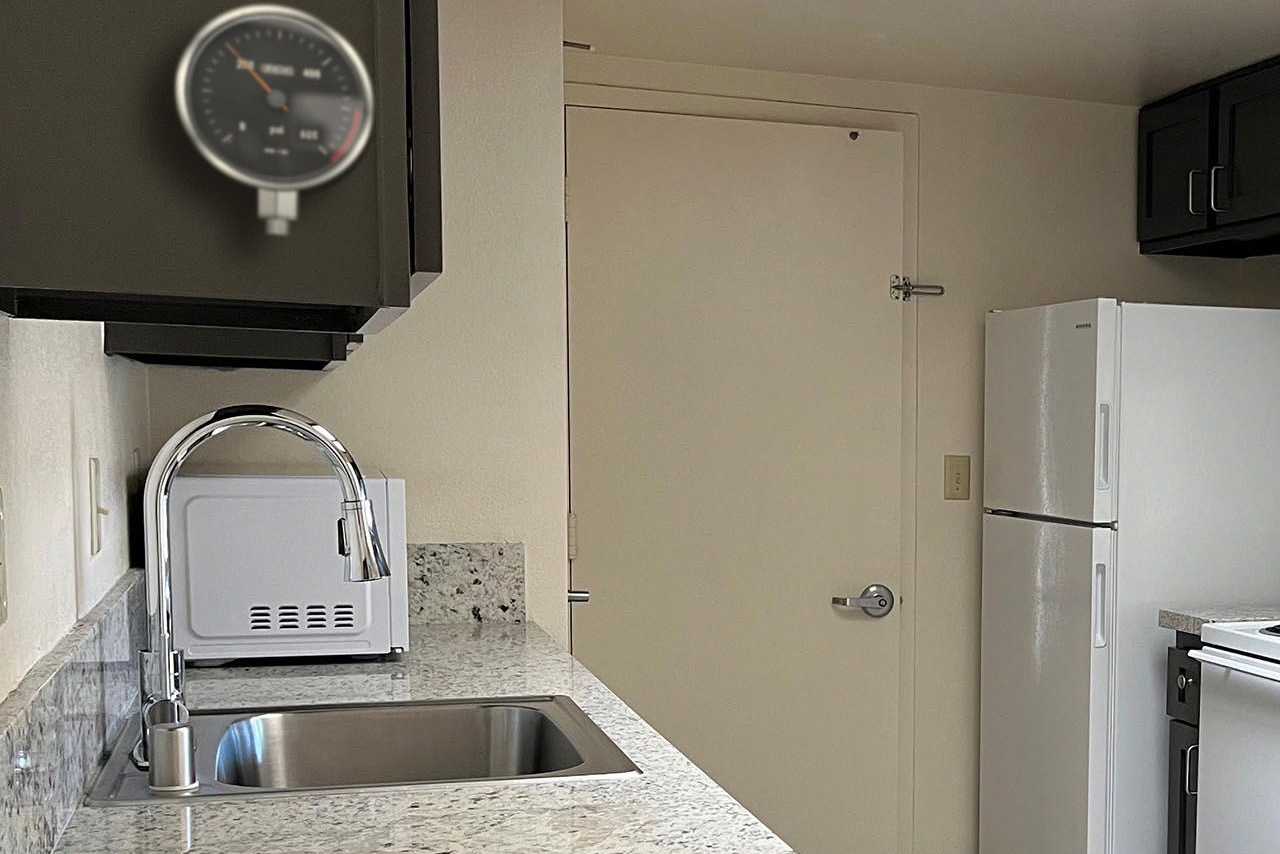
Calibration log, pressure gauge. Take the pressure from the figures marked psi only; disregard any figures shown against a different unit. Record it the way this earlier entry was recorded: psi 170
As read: psi 200
